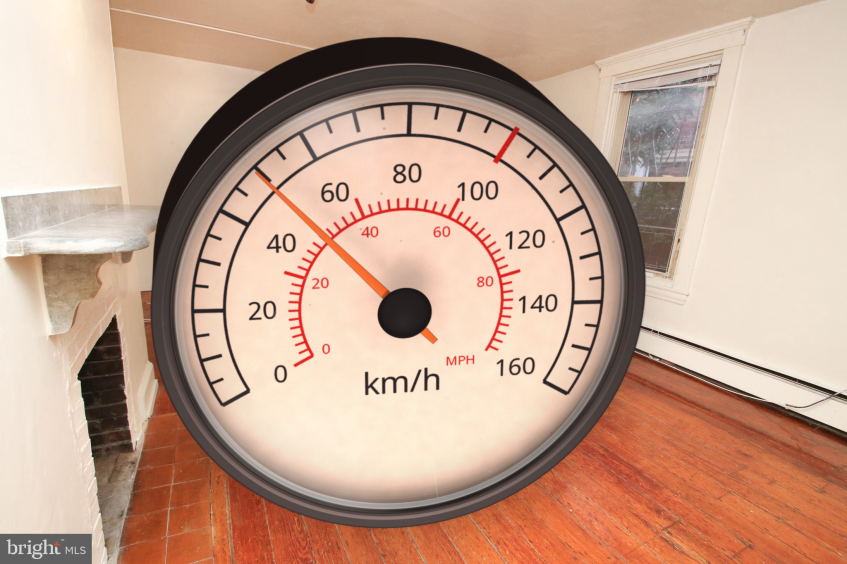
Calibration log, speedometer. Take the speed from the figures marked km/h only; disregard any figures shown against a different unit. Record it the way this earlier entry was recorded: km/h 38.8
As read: km/h 50
